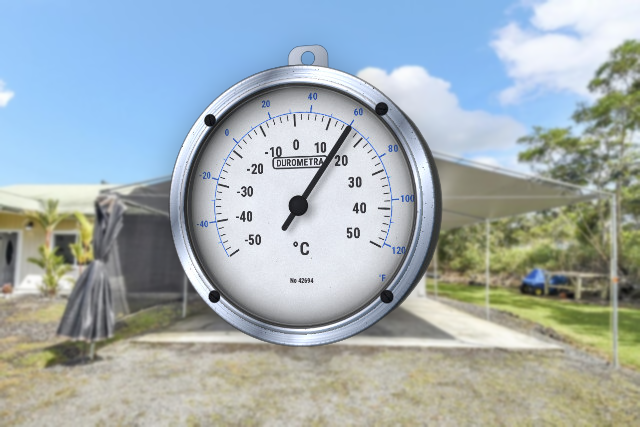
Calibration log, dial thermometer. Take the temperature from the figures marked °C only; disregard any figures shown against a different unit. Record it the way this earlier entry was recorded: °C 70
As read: °C 16
